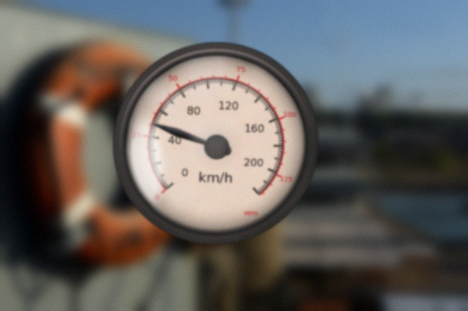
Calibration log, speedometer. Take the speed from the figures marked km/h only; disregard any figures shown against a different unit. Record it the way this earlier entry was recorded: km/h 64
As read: km/h 50
